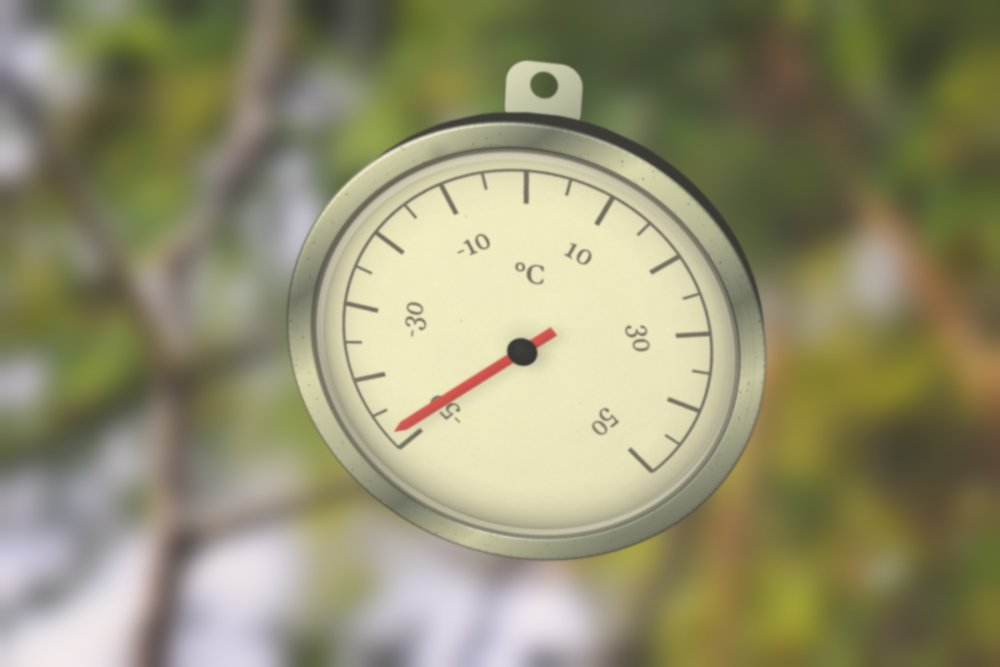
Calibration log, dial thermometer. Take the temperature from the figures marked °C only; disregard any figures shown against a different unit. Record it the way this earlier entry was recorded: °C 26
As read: °C -47.5
